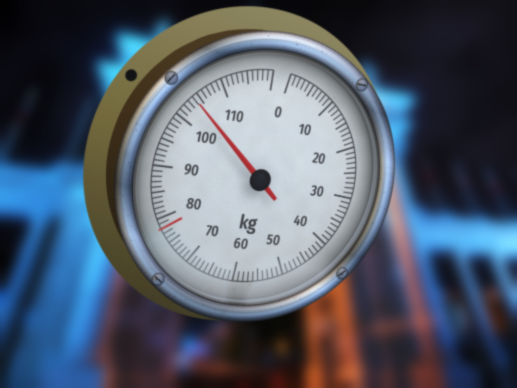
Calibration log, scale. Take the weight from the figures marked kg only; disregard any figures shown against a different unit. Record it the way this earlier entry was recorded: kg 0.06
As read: kg 104
